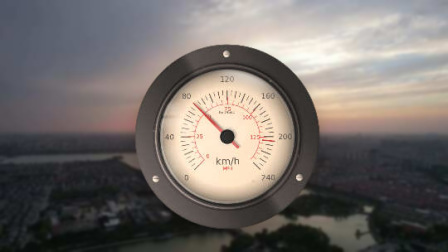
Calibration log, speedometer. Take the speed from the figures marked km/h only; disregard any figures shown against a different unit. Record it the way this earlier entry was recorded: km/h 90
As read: km/h 80
